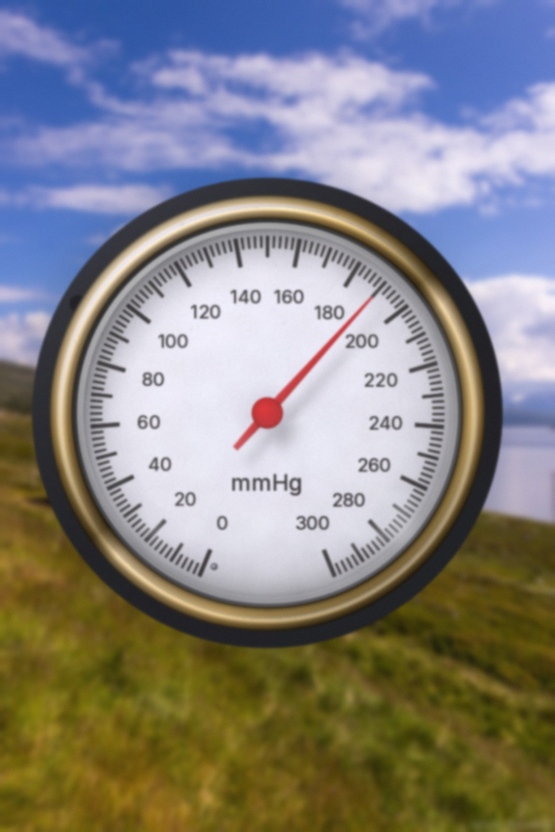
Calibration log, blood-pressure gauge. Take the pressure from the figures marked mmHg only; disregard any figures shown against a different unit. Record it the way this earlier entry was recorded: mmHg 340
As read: mmHg 190
